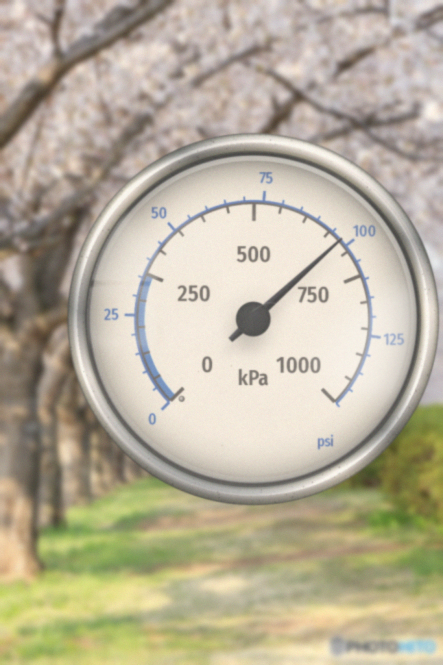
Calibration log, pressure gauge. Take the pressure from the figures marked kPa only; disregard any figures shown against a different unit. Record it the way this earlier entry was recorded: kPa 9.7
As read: kPa 675
